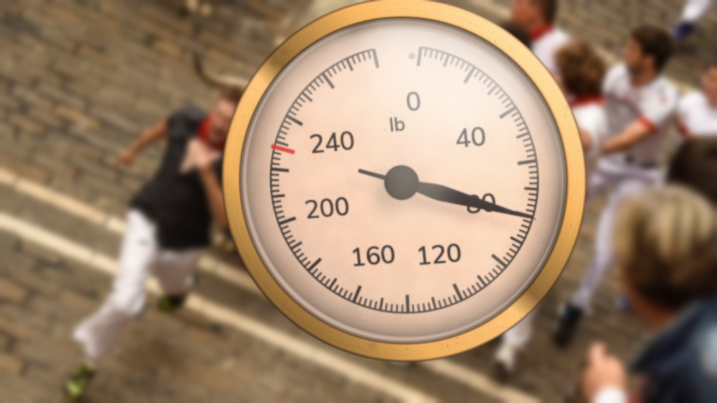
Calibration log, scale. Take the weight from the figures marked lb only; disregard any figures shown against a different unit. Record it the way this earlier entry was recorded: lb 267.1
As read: lb 80
